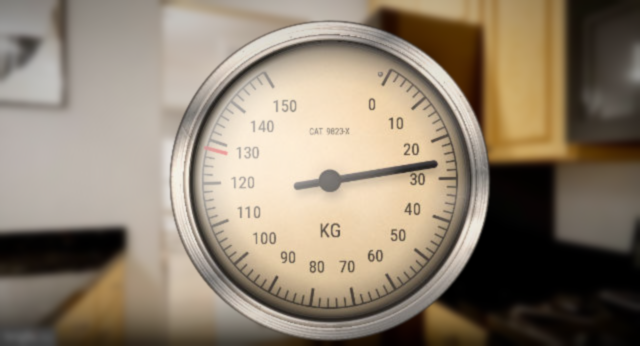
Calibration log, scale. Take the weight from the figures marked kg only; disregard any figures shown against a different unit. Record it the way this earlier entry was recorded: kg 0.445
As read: kg 26
